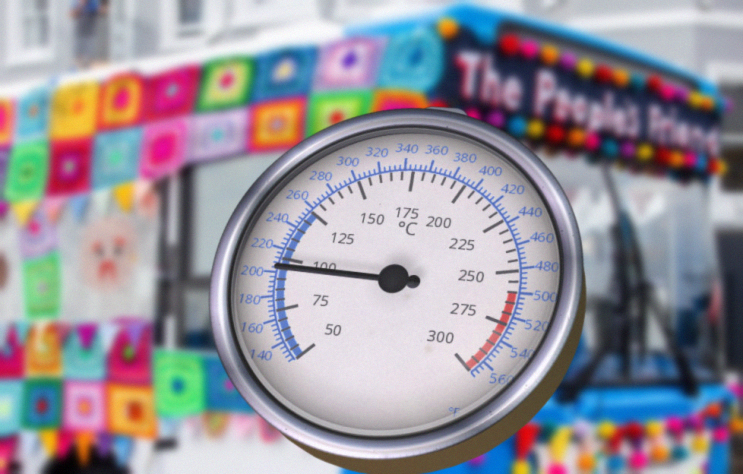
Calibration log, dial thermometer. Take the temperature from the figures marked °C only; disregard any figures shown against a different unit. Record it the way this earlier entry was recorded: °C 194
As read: °C 95
